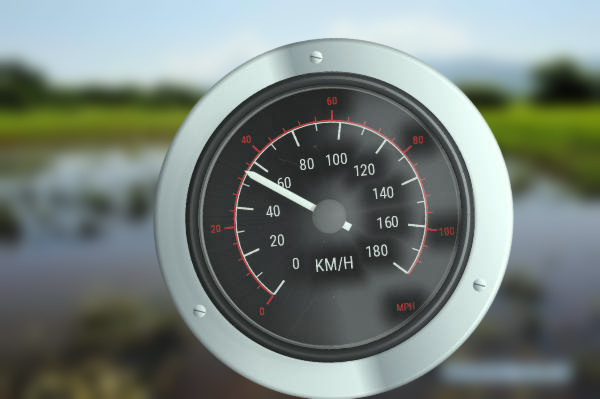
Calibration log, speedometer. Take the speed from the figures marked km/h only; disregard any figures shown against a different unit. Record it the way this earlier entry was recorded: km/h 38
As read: km/h 55
